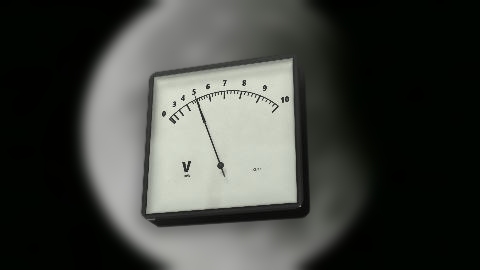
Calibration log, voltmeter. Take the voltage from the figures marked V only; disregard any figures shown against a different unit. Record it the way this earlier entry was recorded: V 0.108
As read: V 5
